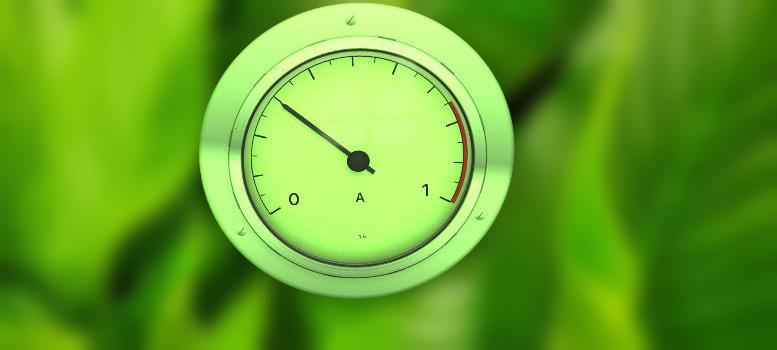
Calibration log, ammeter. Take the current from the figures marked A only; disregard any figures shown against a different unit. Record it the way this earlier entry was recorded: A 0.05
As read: A 0.3
